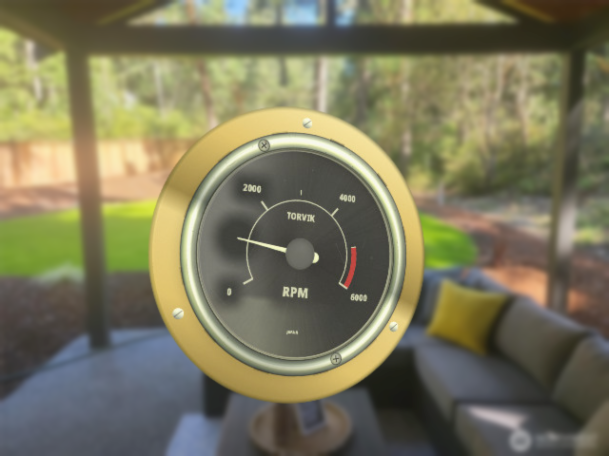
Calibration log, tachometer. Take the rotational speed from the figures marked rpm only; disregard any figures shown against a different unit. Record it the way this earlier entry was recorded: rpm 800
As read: rpm 1000
